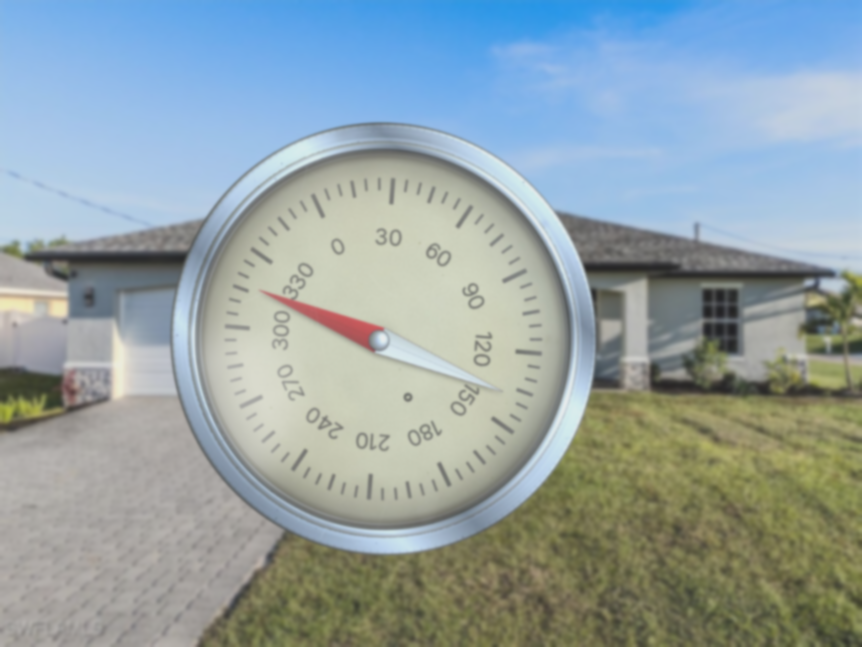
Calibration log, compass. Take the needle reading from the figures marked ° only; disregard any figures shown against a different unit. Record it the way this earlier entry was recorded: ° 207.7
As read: ° 317.5
